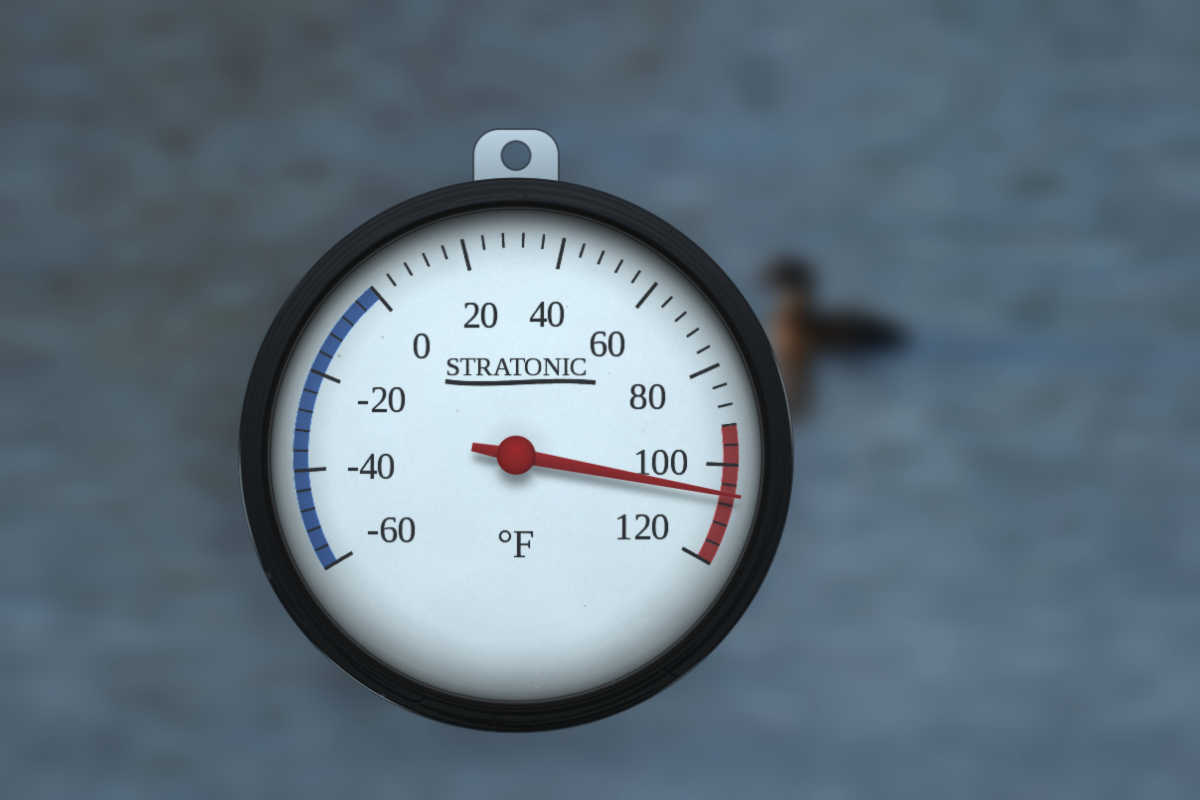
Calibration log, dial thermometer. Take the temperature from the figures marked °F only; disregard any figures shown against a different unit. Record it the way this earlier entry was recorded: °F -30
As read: °F 106
